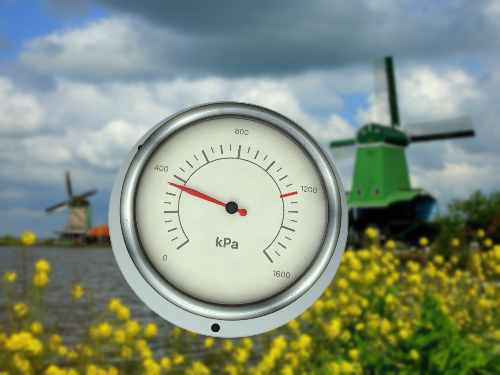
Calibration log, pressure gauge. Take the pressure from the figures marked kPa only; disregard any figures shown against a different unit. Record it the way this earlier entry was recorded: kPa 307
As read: kPa 350
